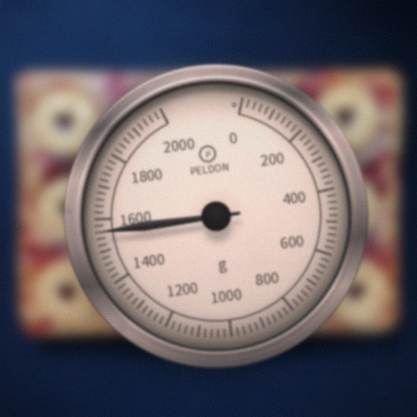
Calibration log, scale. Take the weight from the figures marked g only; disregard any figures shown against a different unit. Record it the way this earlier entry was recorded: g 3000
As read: g 1560
